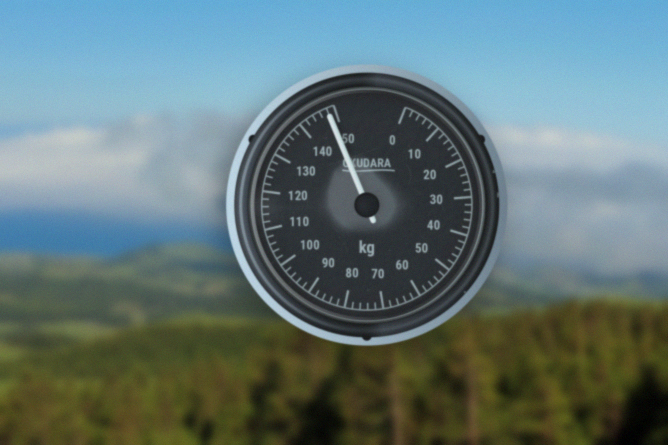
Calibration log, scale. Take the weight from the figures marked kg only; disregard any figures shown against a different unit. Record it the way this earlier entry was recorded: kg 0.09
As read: kg 148
